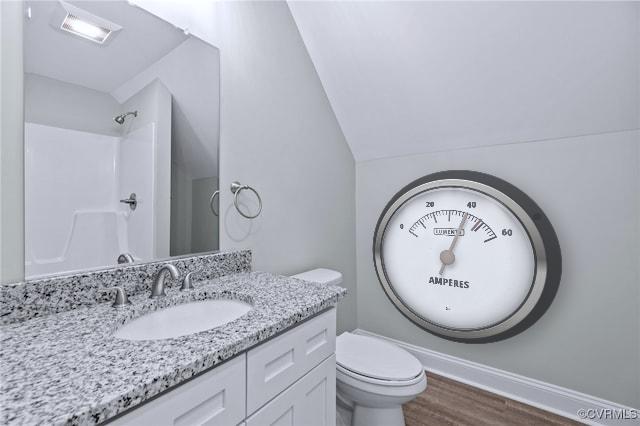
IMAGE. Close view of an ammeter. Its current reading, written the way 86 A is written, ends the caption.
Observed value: 40 A
